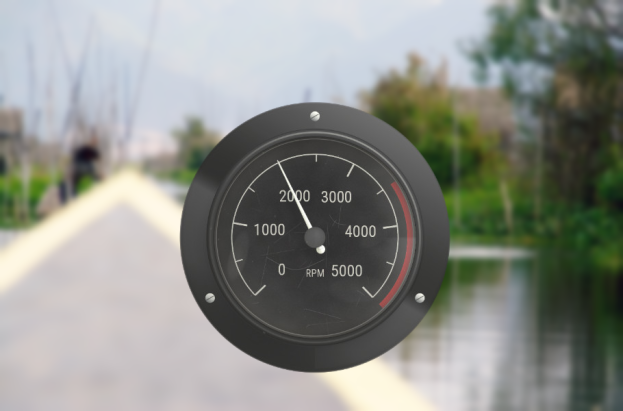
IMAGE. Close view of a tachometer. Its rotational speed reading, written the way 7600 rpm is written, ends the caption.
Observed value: 2000 rpm
